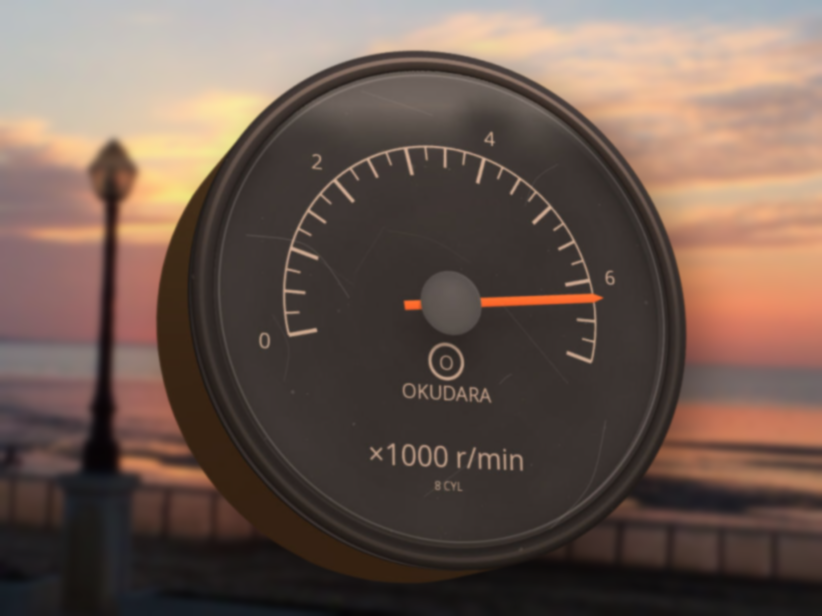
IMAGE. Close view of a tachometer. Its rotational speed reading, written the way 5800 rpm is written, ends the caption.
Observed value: 6250 rpm
